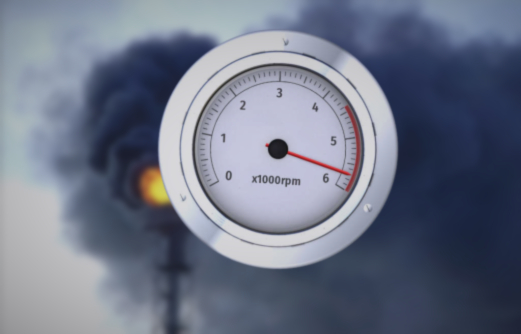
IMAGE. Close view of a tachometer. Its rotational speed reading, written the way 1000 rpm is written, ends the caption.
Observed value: 5700 rpm
